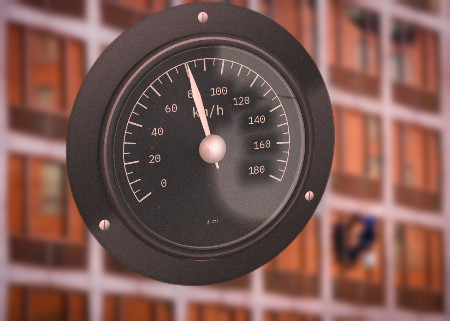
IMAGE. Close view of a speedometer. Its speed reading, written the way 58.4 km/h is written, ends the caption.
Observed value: 80 km/h
